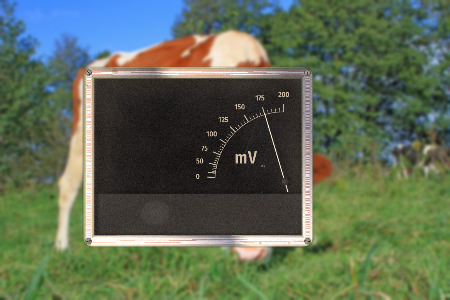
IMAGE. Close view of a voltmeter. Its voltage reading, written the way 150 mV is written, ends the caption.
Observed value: 175 mV
